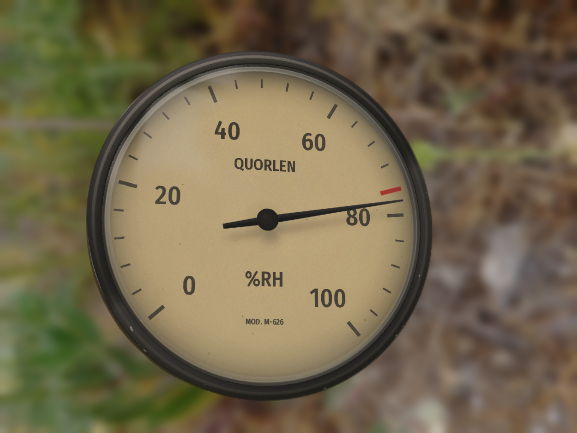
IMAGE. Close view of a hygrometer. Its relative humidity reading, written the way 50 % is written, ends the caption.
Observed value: 78 %
